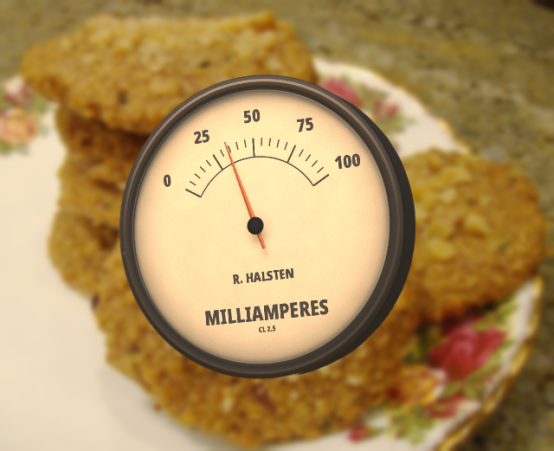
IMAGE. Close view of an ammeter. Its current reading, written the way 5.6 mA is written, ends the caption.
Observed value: 35 mA
